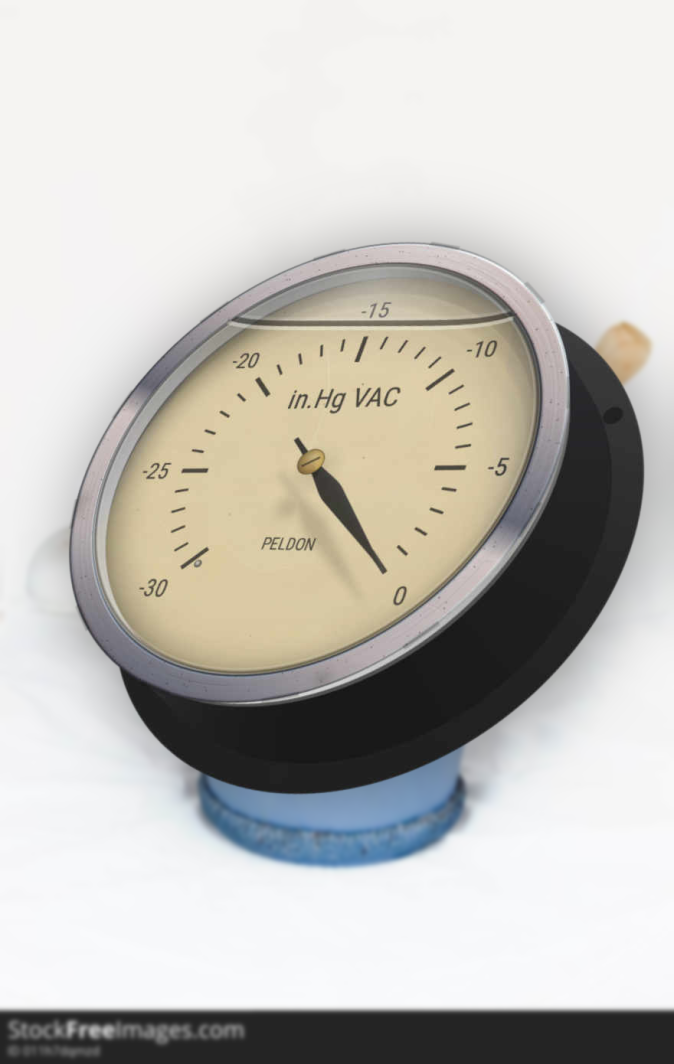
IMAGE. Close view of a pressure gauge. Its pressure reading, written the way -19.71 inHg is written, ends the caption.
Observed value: 0 inHg
